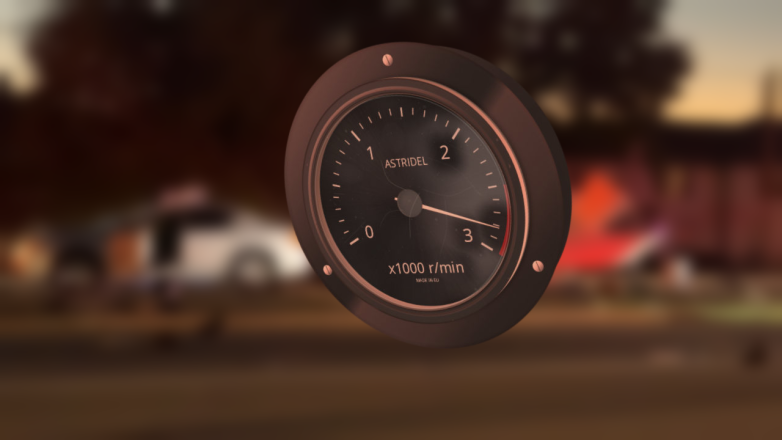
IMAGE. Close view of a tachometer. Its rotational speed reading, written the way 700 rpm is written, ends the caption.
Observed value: 2800 rpm
